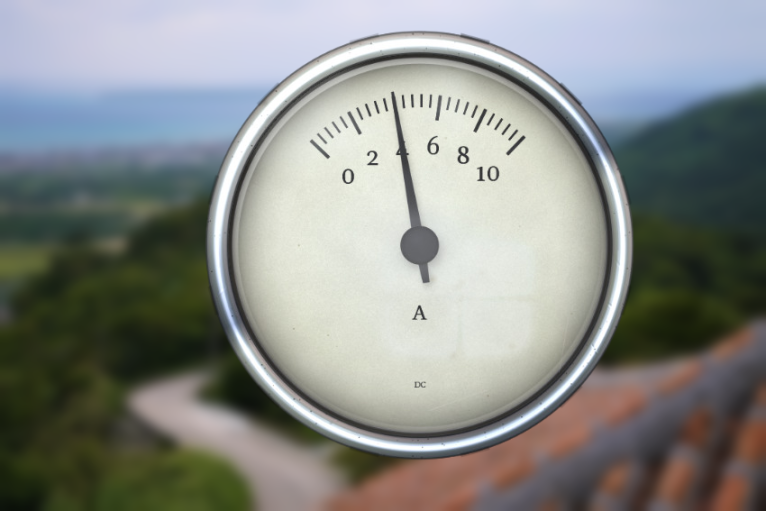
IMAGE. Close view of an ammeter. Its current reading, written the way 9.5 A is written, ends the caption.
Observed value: 4 A
